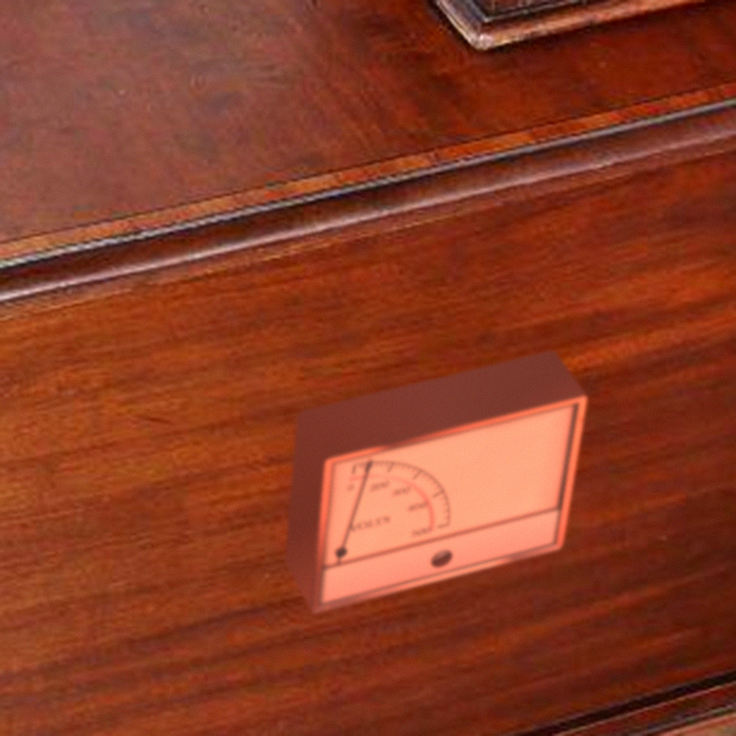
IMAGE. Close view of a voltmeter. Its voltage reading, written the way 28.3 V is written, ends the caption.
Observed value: 100 V
